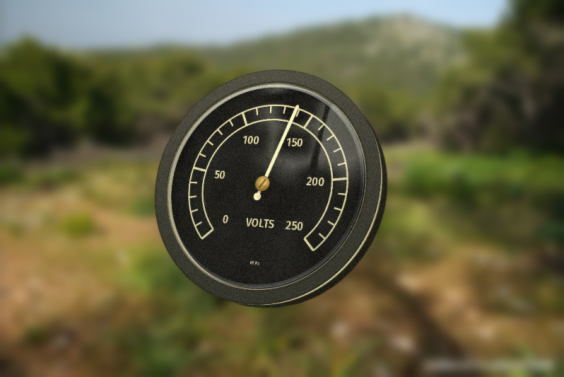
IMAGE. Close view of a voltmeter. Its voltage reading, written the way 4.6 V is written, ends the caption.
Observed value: 140 V
